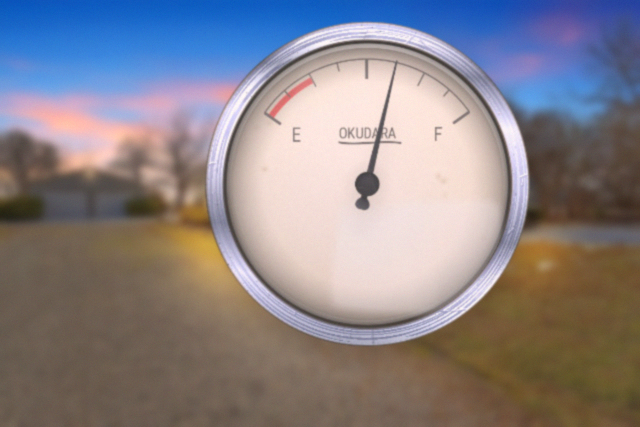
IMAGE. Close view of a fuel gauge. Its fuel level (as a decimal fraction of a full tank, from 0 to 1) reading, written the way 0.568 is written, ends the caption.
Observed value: 0.625
